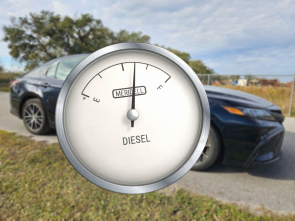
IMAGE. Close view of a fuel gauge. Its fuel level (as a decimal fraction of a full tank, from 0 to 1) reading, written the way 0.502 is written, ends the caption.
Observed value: 0.625
